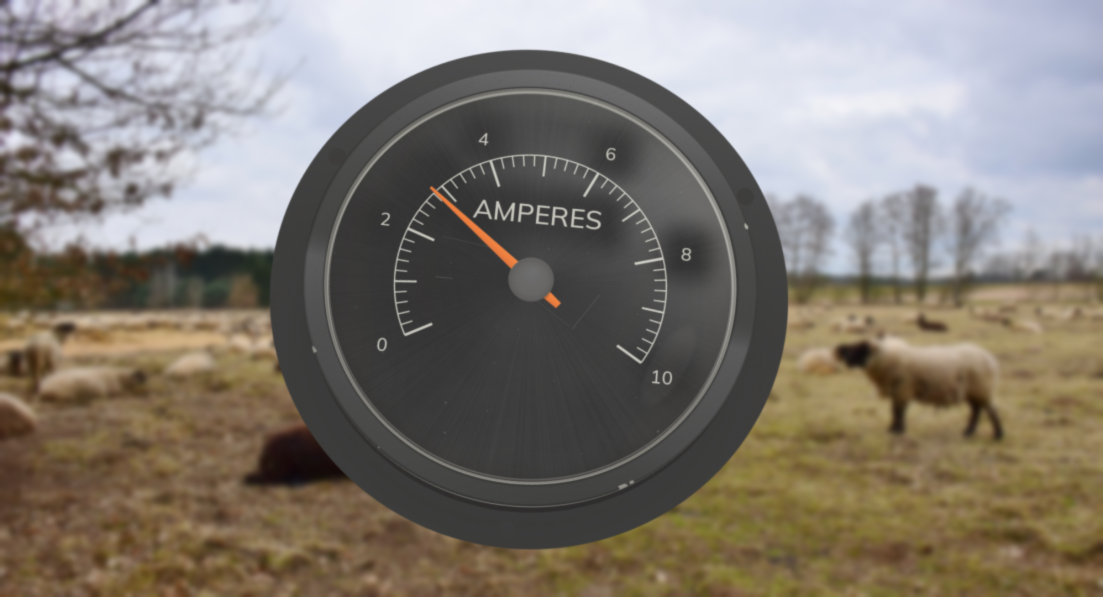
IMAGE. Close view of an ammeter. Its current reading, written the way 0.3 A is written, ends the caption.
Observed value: 2.8 A
